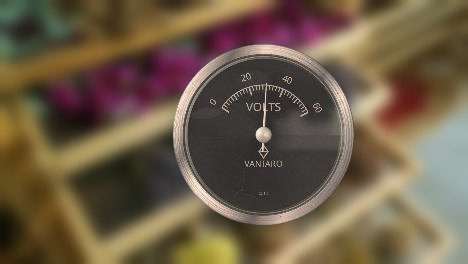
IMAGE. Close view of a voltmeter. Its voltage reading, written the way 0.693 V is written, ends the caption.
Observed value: 30 V
